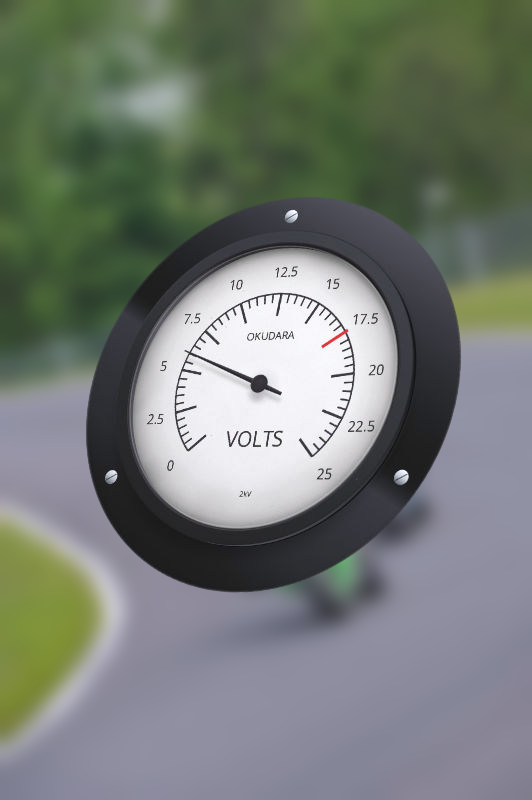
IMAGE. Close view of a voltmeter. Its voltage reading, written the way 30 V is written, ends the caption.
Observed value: 6 V
